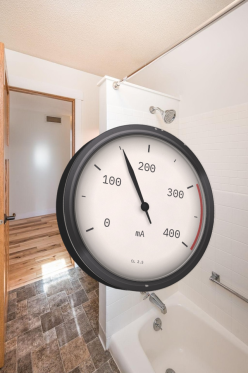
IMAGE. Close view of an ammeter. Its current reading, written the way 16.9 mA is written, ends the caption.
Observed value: 150 mA
